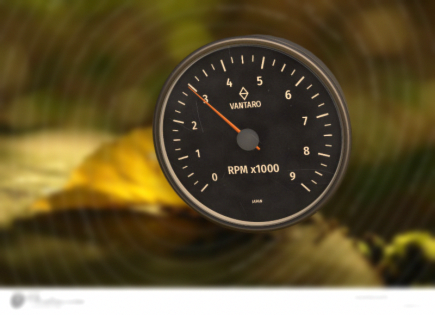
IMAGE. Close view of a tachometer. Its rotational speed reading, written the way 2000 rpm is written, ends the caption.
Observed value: 3000 rpm
